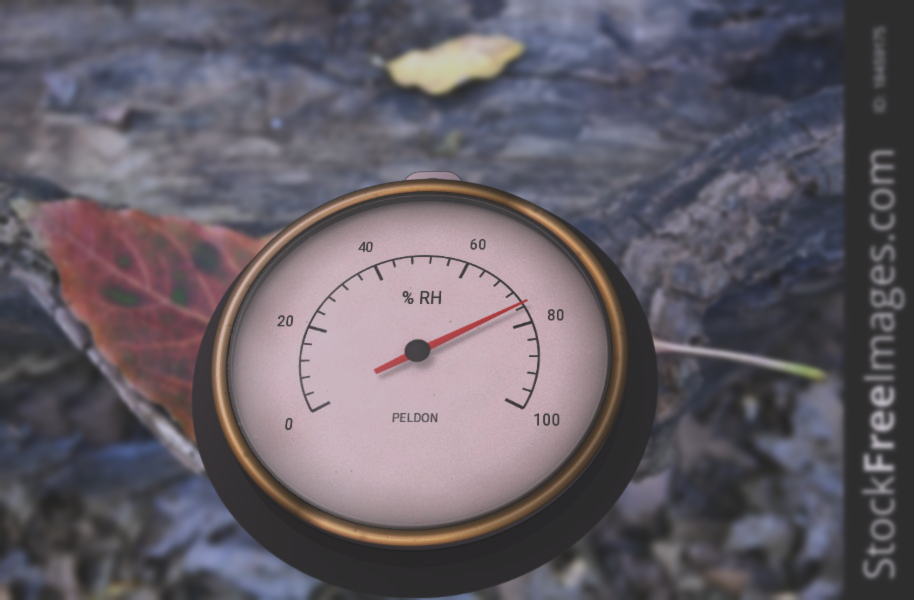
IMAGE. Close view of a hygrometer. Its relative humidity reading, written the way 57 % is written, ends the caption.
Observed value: 76 %
